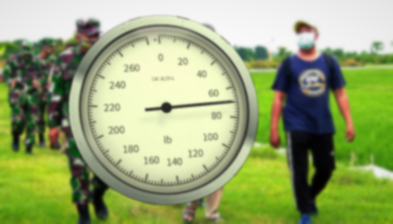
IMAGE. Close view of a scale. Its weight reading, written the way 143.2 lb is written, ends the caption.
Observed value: 70 lb
